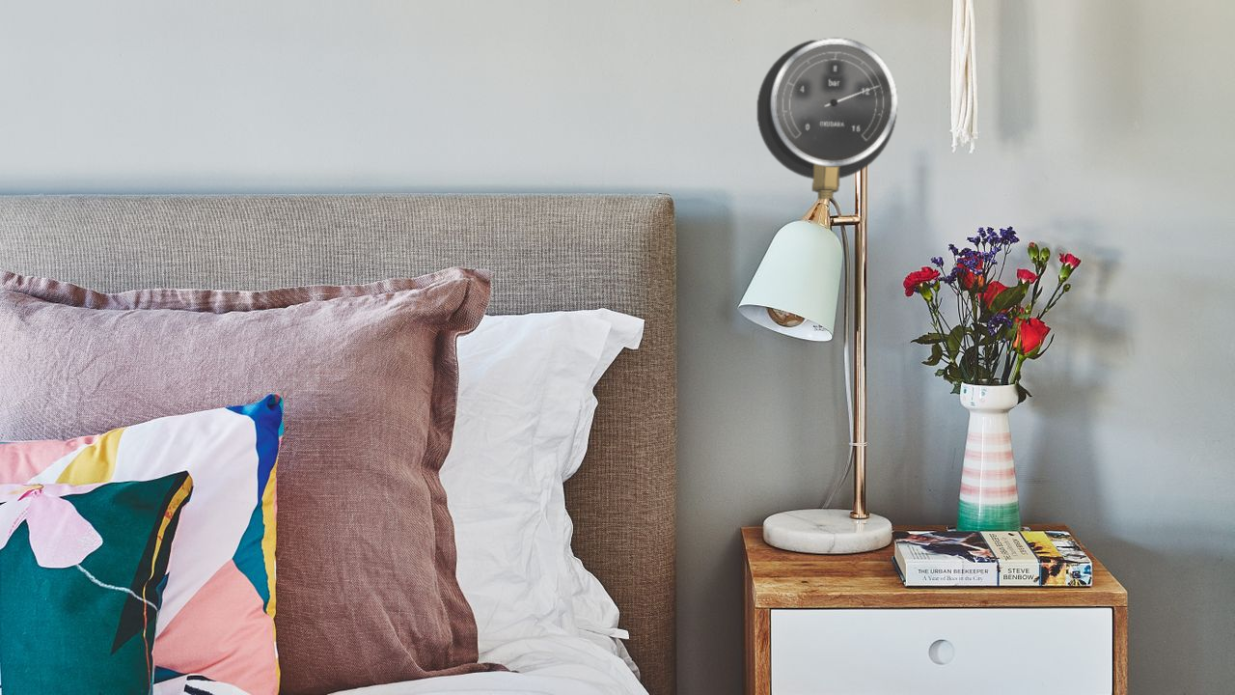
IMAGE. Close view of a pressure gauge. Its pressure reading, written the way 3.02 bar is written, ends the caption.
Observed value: 12 bar
